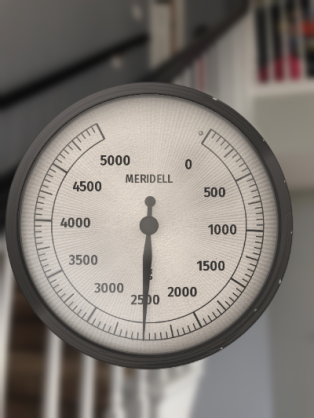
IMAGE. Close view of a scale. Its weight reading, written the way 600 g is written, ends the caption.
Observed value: 2500 g
